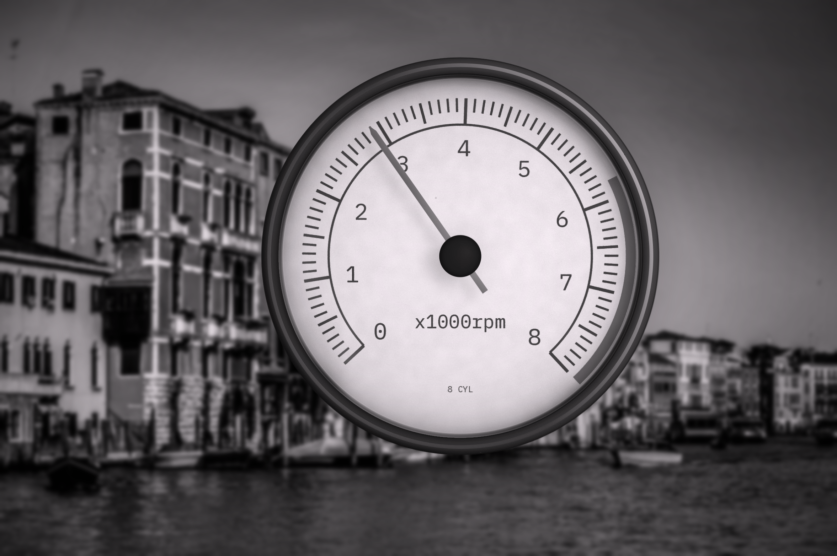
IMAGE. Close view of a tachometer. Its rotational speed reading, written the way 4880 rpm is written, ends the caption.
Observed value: 2900 rpm
